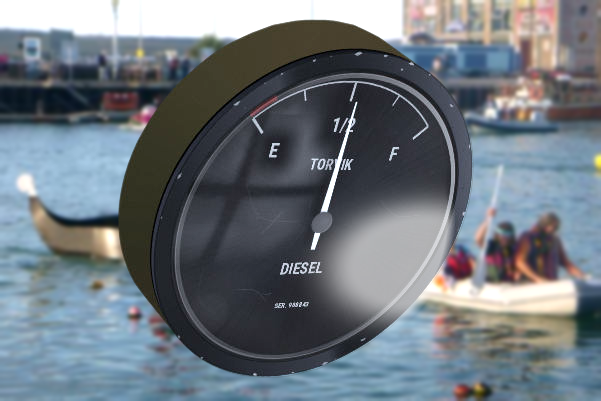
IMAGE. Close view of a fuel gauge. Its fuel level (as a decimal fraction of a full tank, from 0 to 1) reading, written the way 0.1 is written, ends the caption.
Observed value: 0.5
